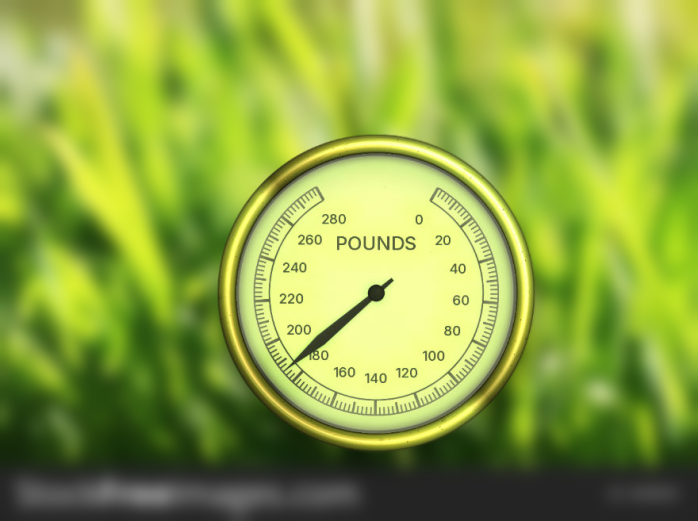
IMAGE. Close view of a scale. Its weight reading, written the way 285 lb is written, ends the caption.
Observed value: 186 lb
